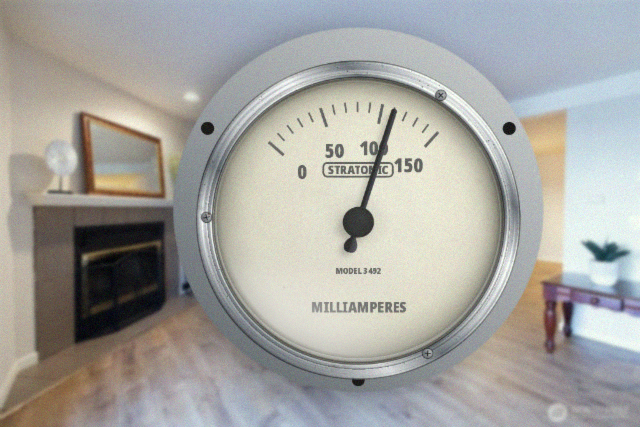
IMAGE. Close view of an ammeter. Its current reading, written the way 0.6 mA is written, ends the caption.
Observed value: 110 mA
